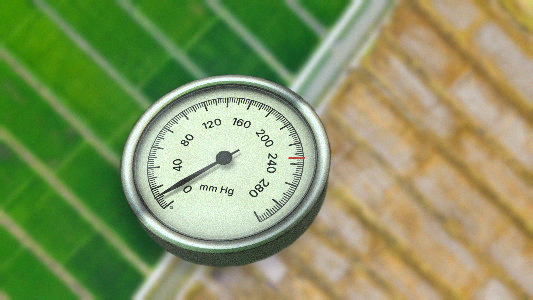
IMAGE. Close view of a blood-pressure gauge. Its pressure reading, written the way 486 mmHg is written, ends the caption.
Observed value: 10 mmHg
